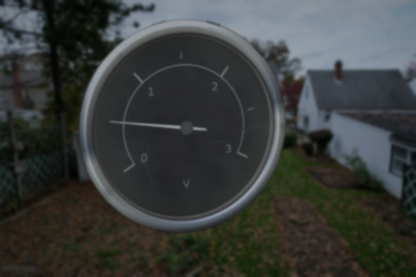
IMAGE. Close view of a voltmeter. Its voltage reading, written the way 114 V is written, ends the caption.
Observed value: 0.5 V
